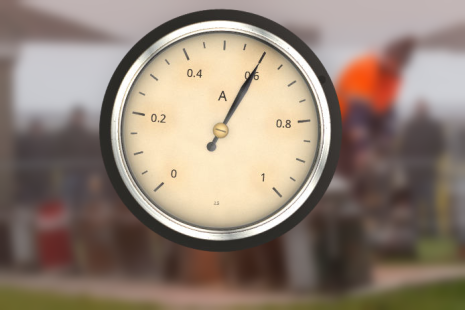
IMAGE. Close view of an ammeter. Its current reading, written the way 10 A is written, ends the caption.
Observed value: 0.6 A
